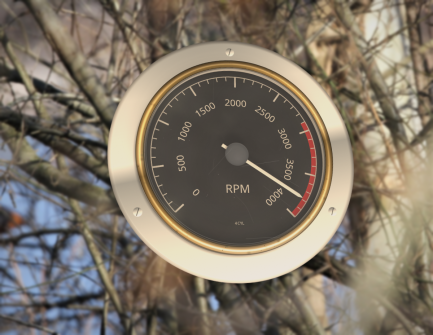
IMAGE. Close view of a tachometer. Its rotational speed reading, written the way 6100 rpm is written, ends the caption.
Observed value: 3800 rpm
